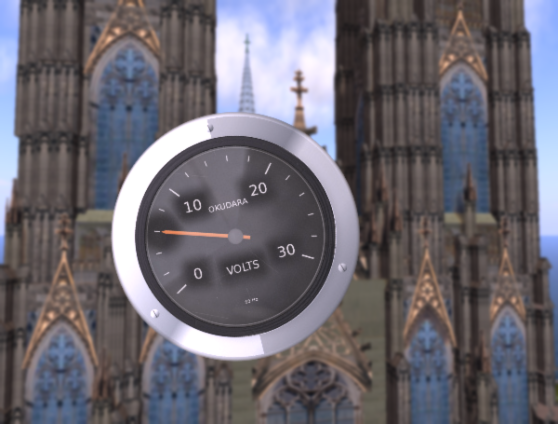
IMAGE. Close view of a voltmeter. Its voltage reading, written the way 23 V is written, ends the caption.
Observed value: 6 V
